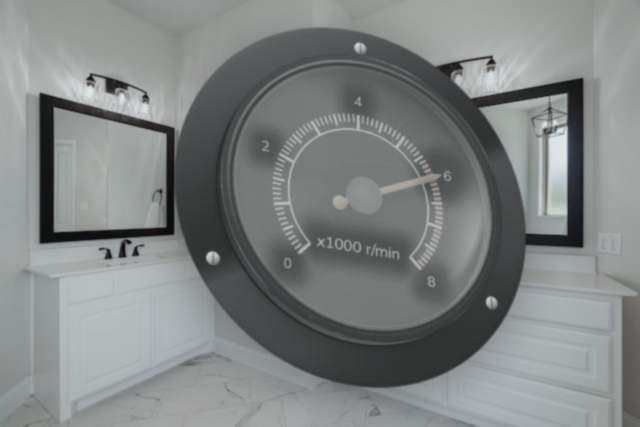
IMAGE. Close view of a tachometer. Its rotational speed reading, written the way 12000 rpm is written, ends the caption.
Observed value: 6000 rpm
